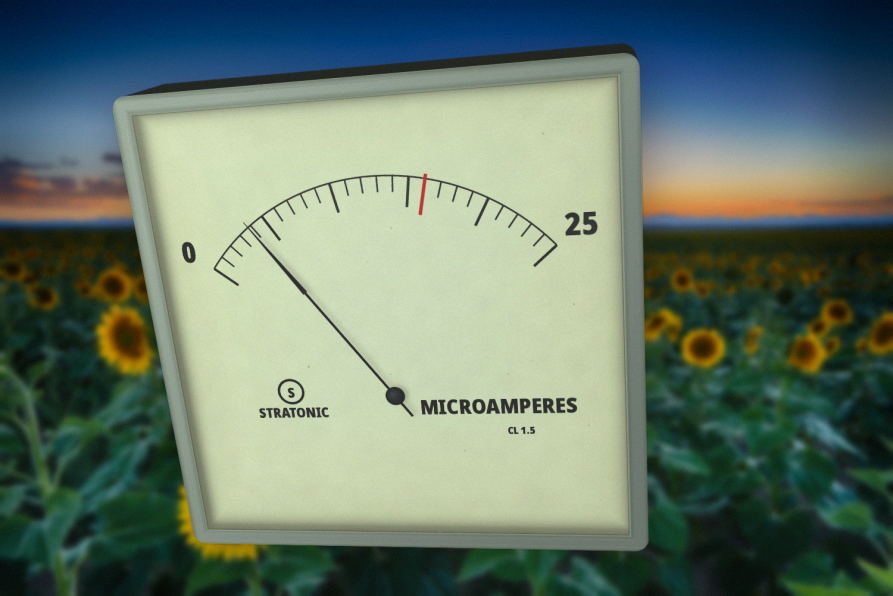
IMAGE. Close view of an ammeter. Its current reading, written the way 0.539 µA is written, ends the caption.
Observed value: 4 µA
